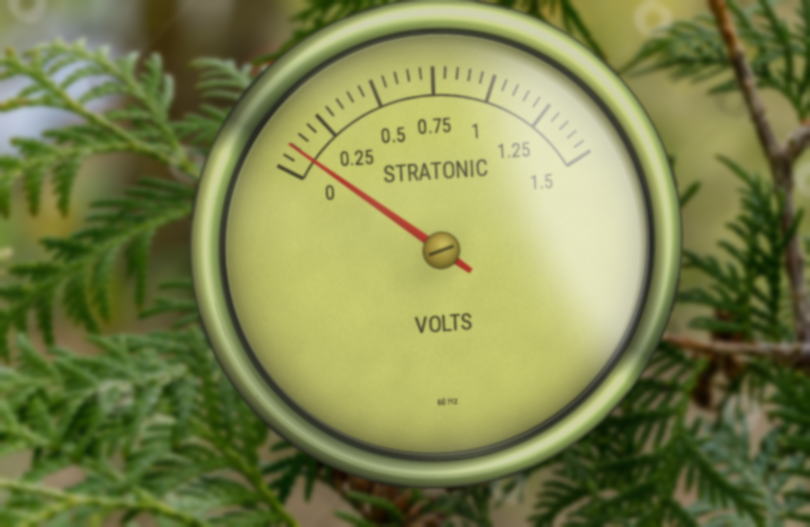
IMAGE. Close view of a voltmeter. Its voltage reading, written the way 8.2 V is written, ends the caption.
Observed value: 0.1 V
